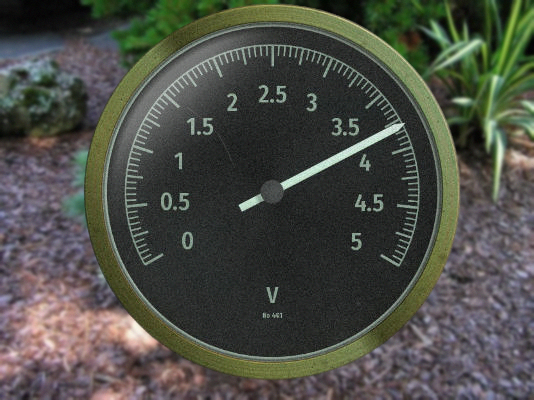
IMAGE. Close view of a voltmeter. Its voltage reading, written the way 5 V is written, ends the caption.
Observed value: 3.8 V
